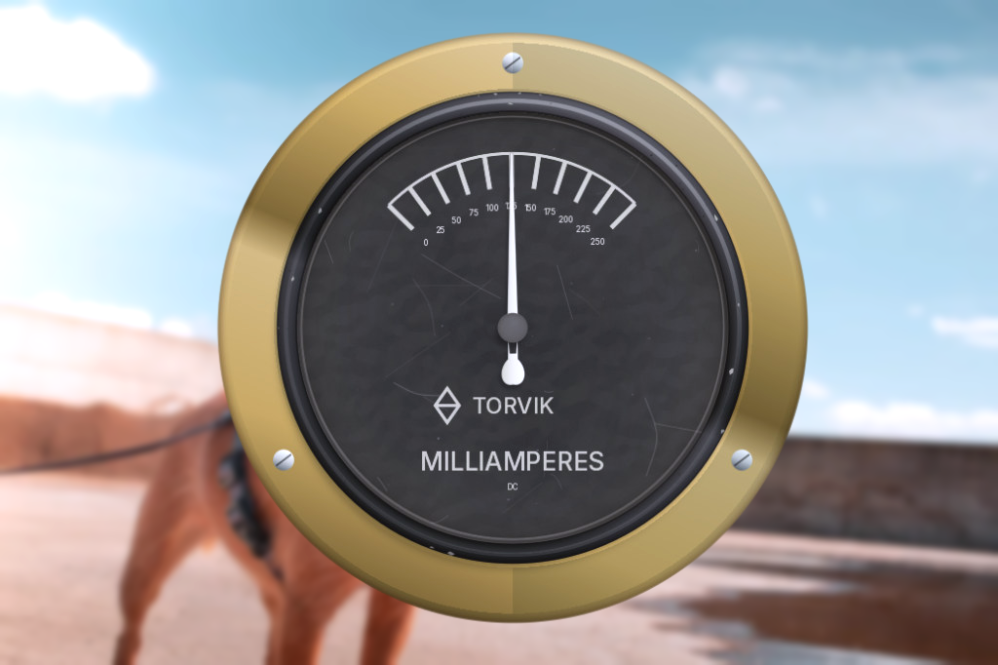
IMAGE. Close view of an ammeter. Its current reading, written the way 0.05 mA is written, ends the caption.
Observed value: 125 mA
